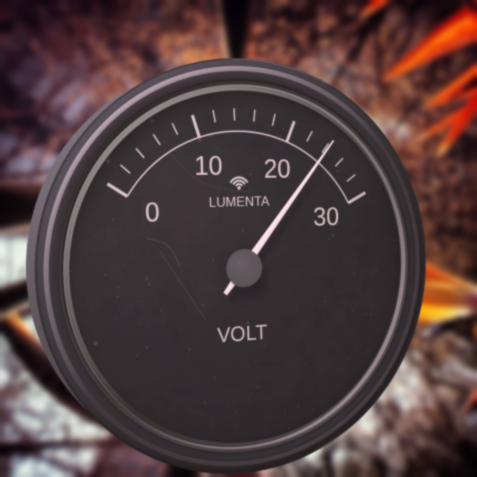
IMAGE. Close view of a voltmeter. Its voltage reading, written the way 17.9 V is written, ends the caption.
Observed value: 24 V
